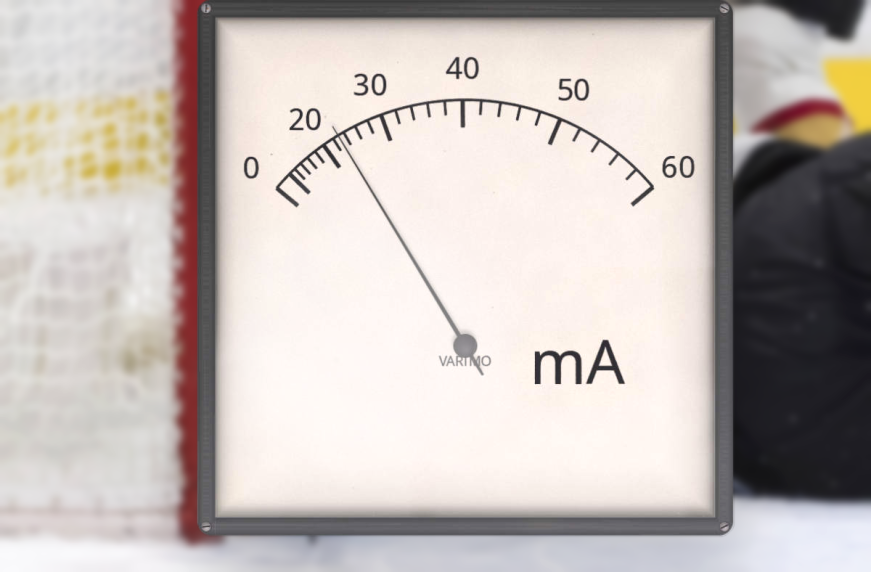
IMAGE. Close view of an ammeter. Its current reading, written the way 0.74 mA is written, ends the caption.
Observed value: 23 mA
